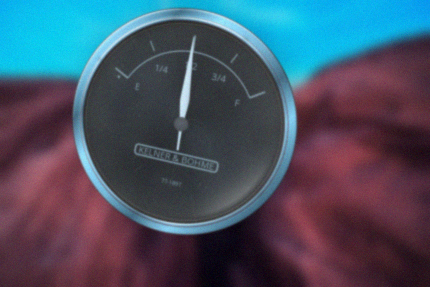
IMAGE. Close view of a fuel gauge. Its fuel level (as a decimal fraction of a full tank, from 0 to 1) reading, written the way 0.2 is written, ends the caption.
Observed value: 0.5
